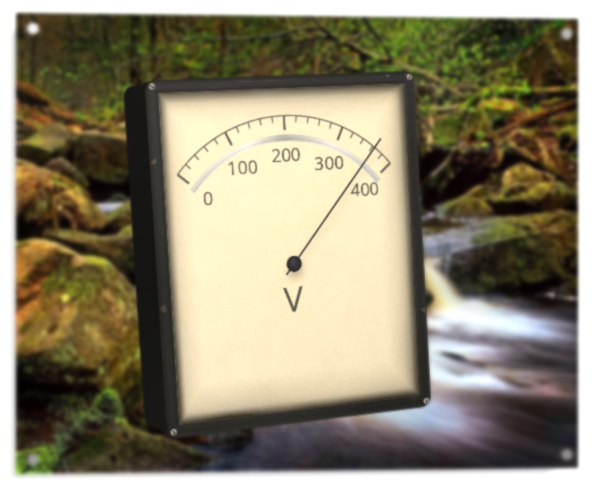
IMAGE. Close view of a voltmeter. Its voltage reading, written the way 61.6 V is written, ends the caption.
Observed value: 360 V
